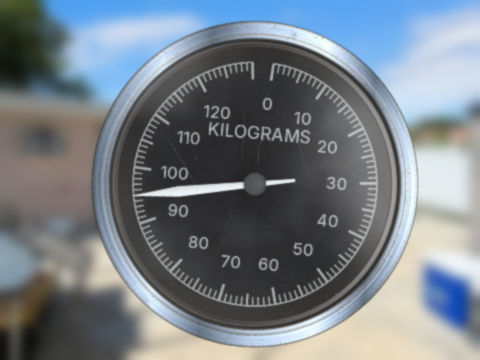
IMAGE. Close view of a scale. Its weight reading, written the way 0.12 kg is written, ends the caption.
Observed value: 95 kg
